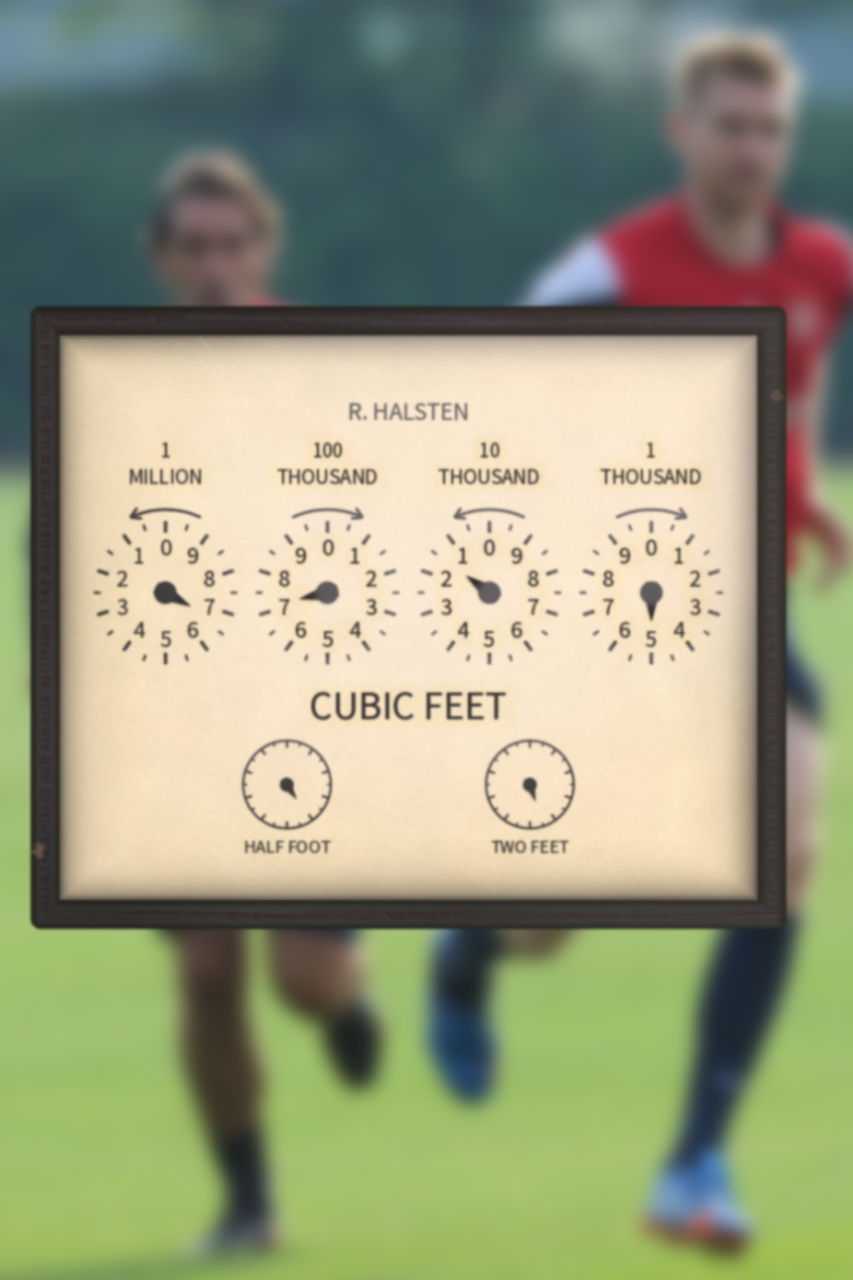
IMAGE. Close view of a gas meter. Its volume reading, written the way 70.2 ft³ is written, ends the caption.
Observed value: 671500 ft³
